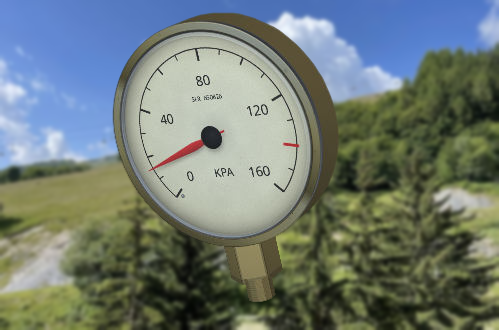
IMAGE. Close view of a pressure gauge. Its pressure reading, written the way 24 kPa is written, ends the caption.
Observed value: 15 kPa
